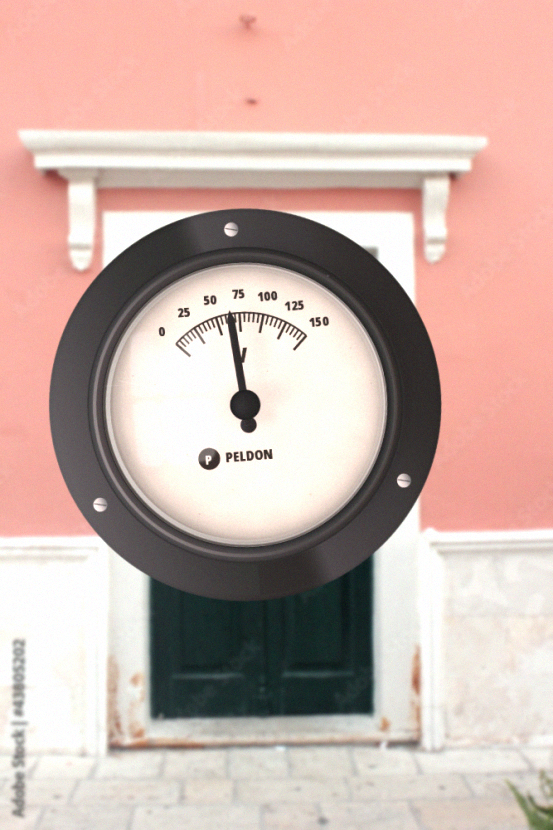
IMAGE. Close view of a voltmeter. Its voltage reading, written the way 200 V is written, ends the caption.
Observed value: 65 V
